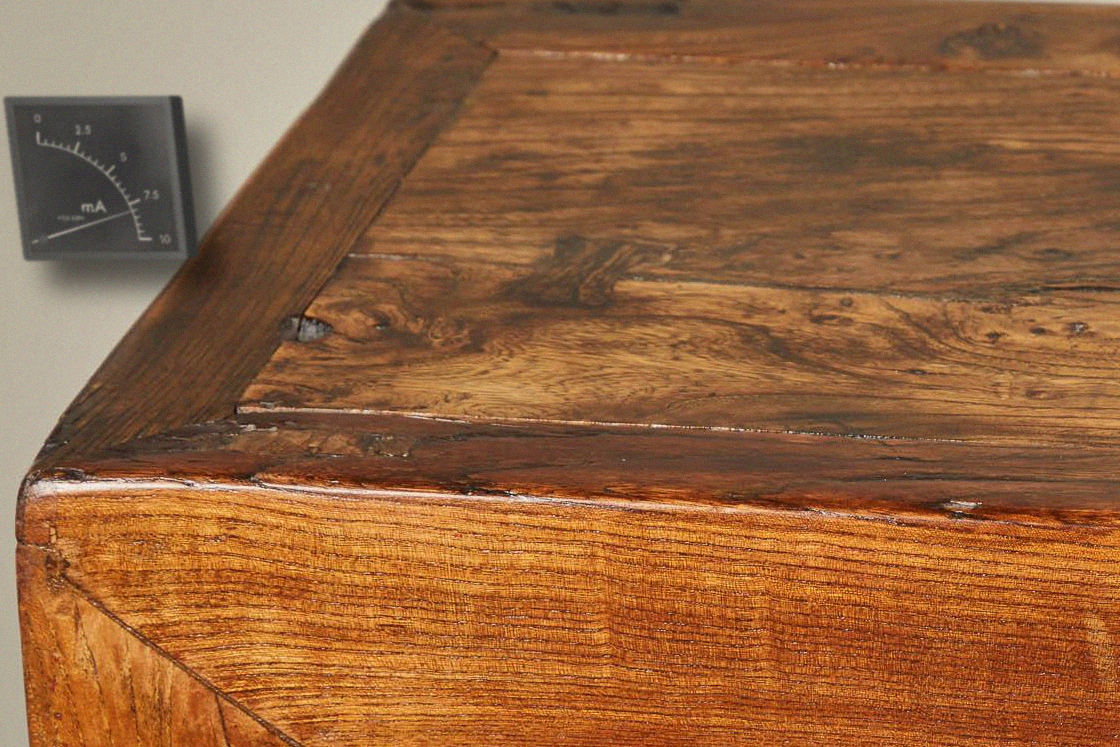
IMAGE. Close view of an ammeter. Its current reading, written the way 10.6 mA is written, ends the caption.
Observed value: 8 mA
